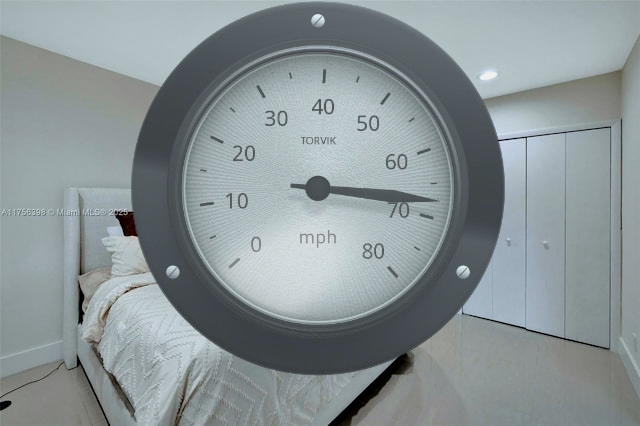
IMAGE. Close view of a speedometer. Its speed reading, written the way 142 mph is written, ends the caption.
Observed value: 67.5 mph
